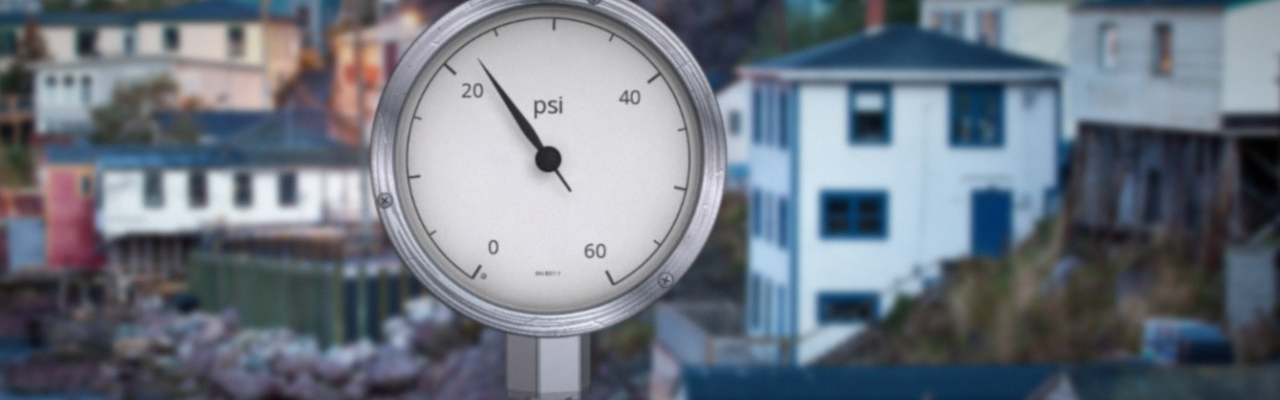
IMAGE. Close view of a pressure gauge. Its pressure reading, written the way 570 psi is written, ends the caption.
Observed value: 22.5 psi
